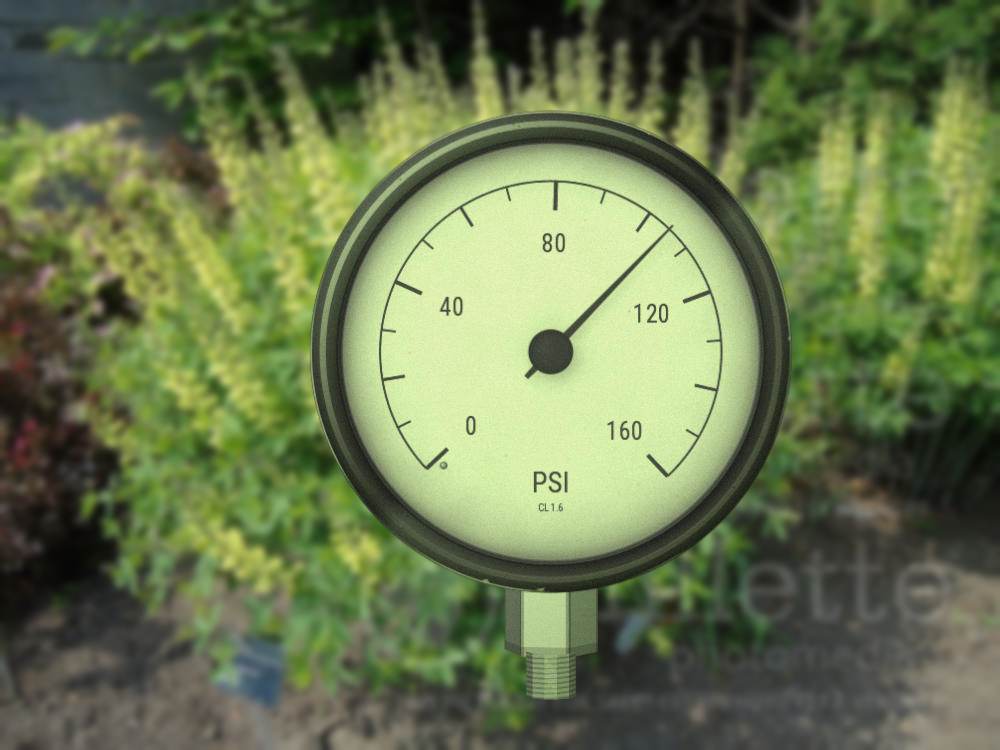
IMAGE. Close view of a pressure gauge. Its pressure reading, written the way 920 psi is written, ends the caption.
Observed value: 105 psi
